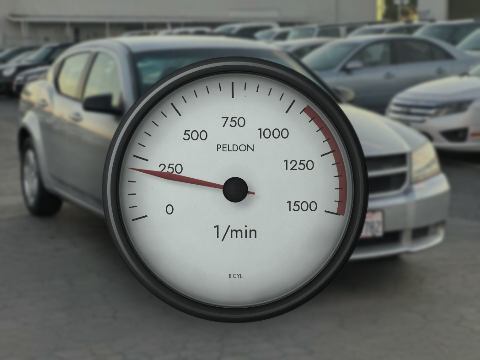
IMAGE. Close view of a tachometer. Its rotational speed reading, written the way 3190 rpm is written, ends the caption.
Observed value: 200 rpm
